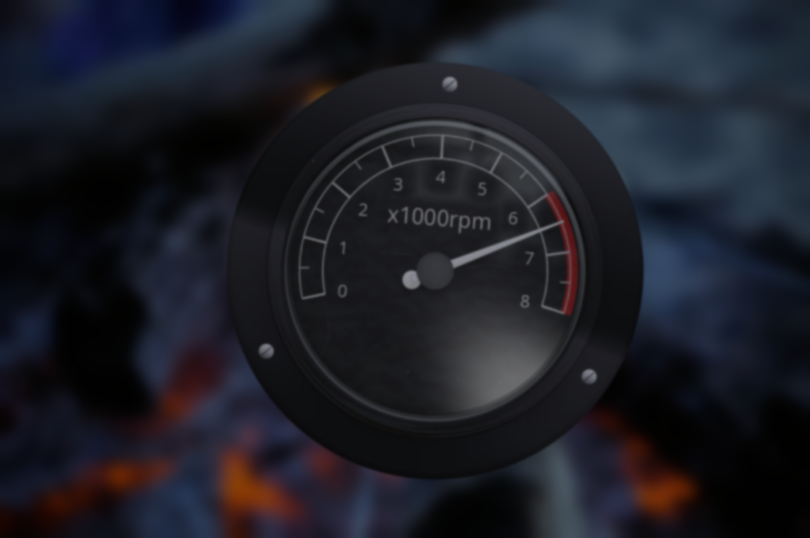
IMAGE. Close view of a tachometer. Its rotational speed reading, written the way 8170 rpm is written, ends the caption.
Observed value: 6500 rpm
